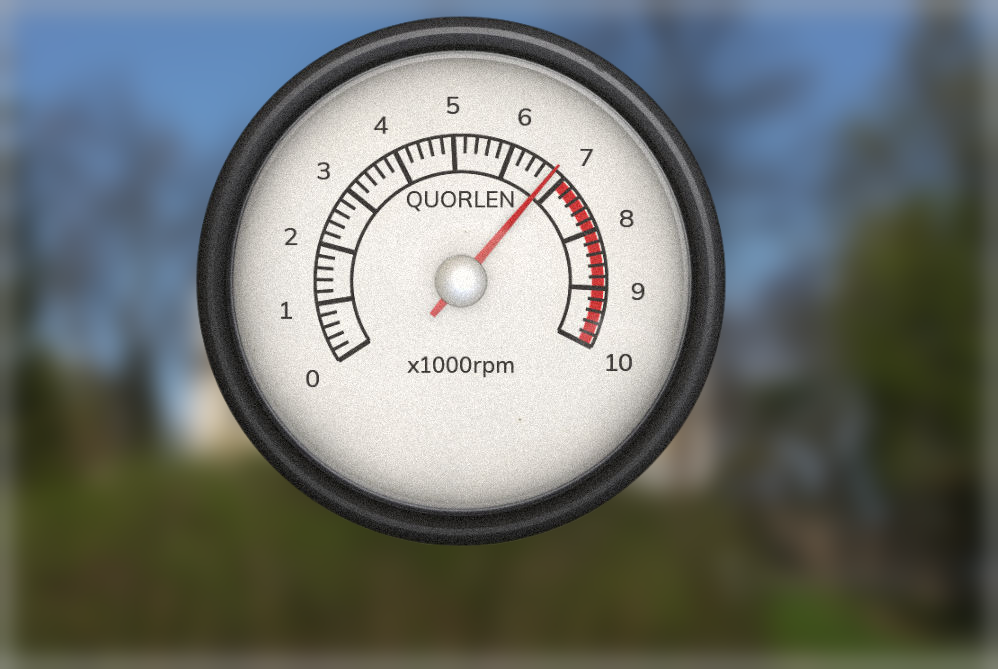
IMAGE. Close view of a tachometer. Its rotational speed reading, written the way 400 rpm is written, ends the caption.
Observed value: 6800 rpm
